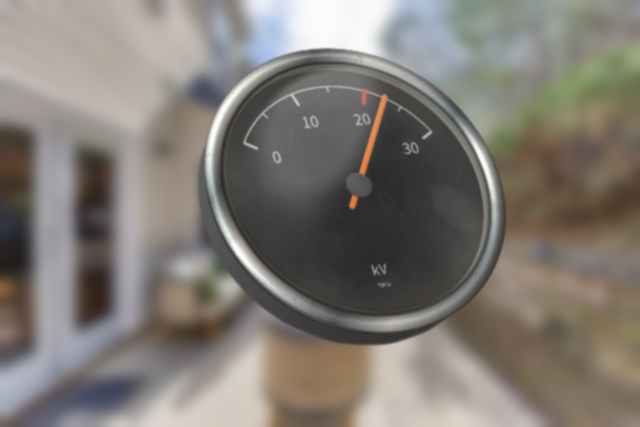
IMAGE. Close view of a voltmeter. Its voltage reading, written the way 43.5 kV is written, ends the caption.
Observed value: 22.5 kV
